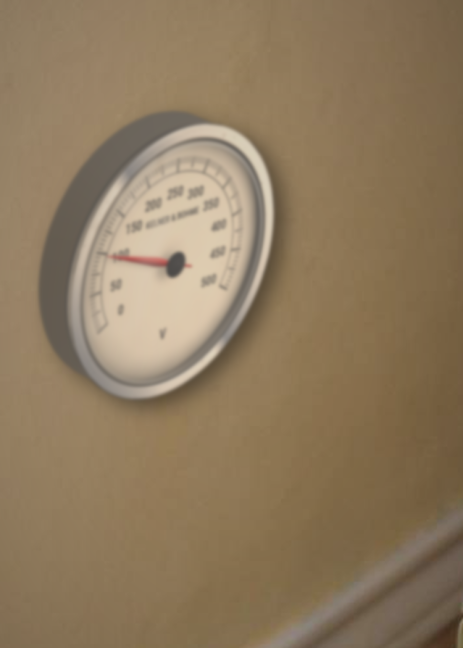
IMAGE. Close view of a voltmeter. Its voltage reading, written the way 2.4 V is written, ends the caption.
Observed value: 100 V
